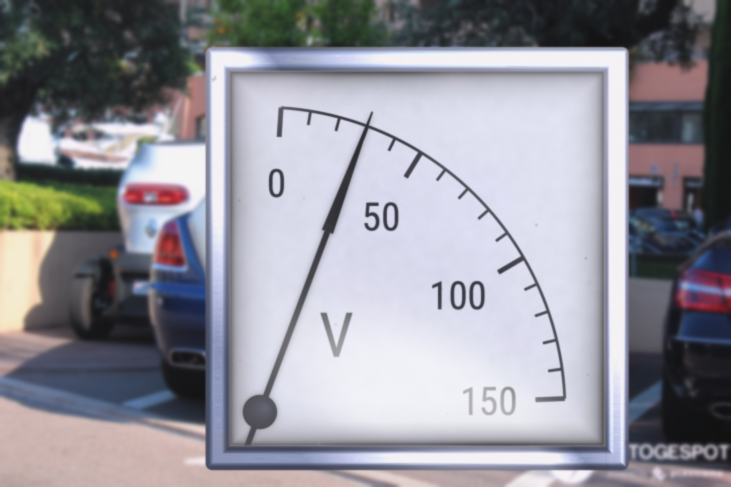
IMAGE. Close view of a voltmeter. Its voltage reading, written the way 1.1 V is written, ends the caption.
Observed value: 30 V
